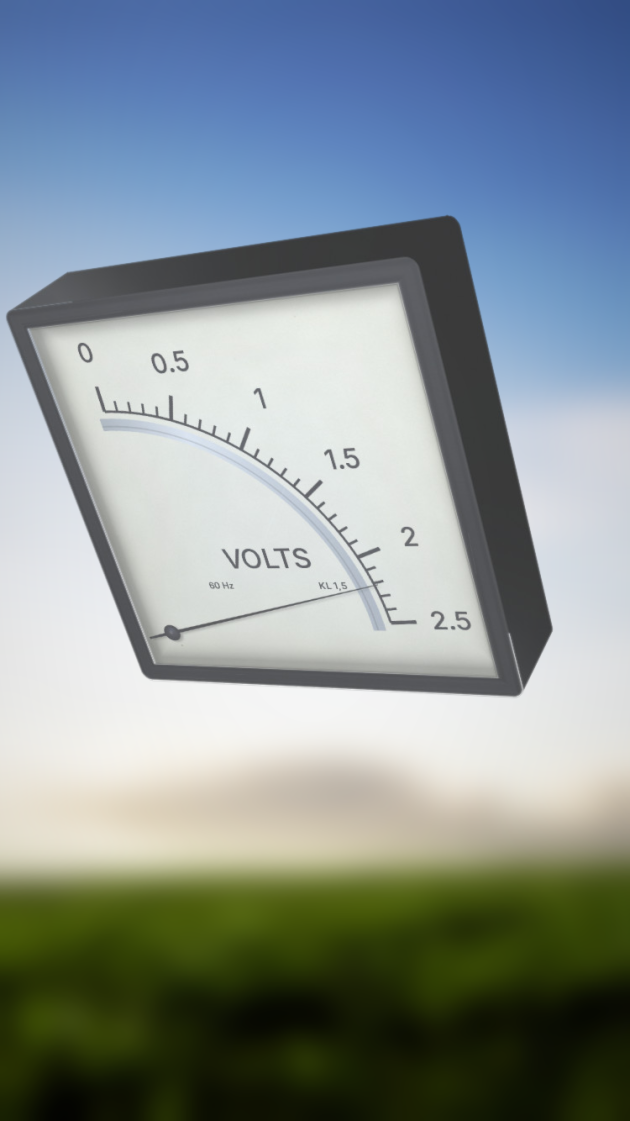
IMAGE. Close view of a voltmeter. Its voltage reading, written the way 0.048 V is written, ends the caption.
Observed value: 2.2 V
